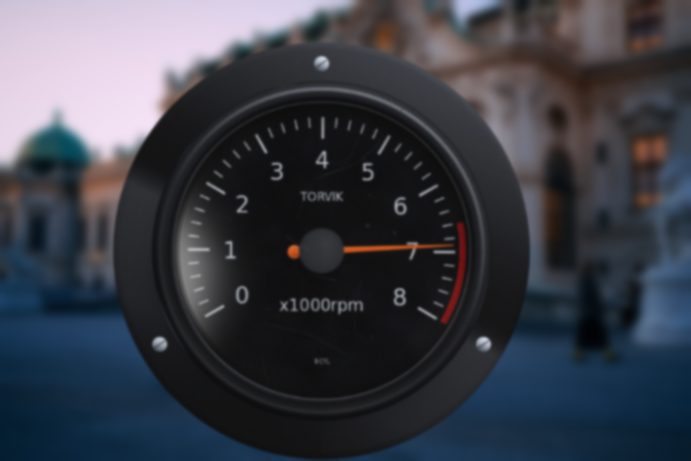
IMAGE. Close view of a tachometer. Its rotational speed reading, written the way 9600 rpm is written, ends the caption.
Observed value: 6900 rpm
